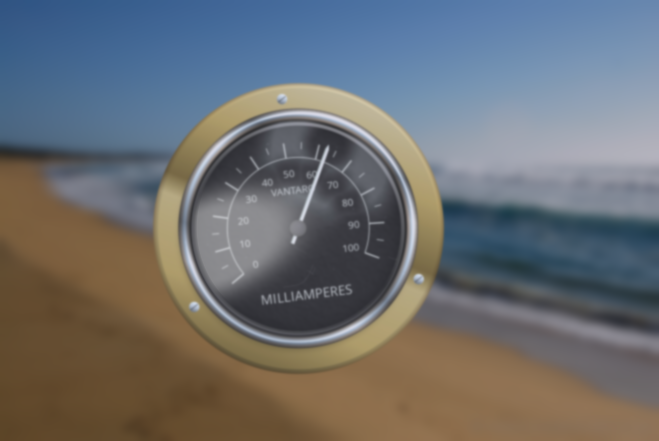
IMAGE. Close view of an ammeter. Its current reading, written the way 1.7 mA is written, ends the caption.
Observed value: 62.5 mA
